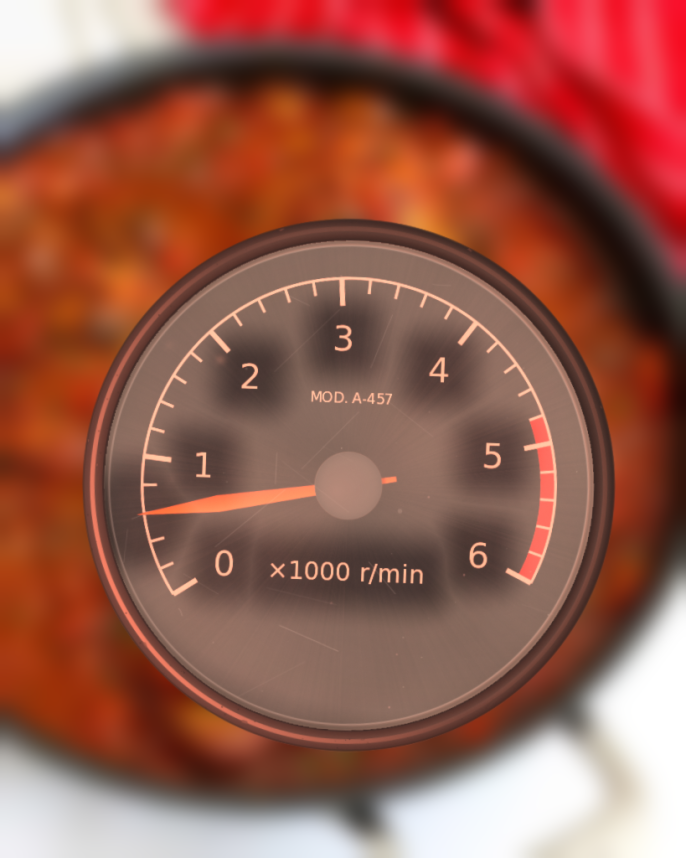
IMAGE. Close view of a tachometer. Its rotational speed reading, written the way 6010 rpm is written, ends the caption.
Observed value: 600 rpm
